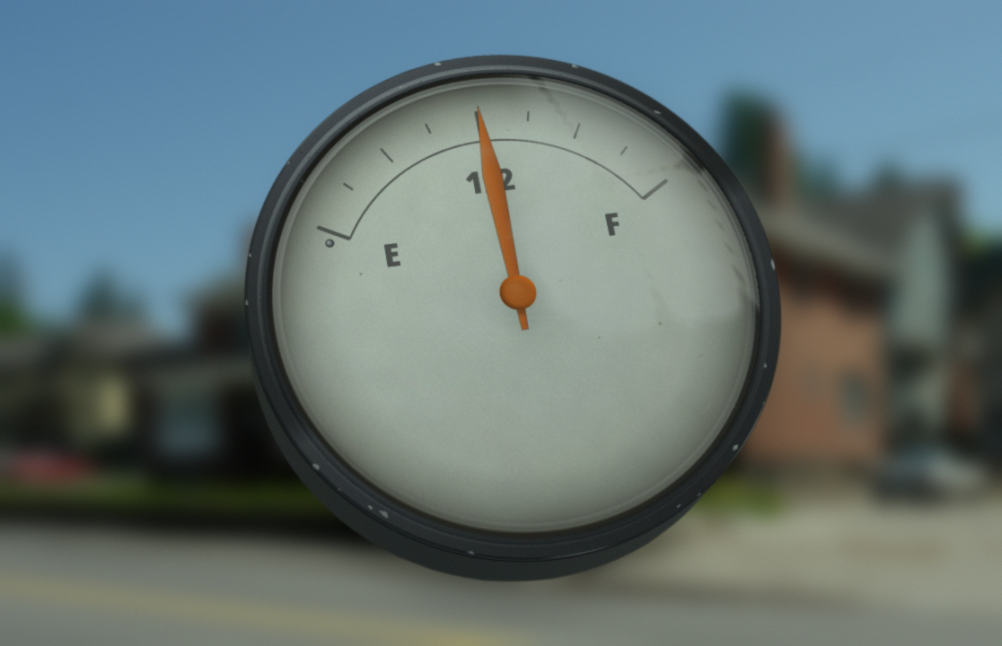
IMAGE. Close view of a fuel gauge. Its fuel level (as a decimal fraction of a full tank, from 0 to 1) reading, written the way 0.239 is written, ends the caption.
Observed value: 0.5
